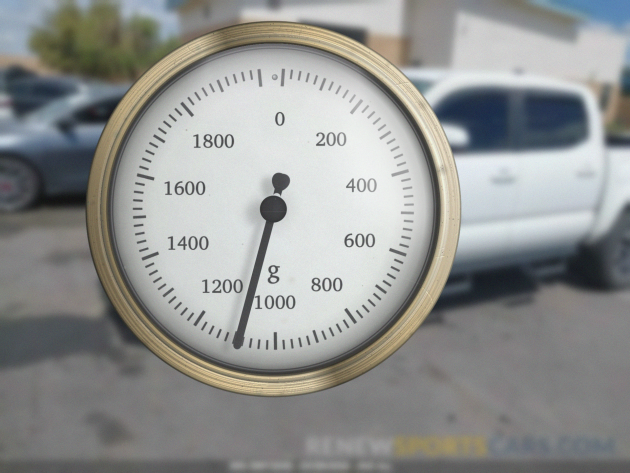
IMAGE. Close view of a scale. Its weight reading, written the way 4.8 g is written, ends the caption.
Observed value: 1090 g
